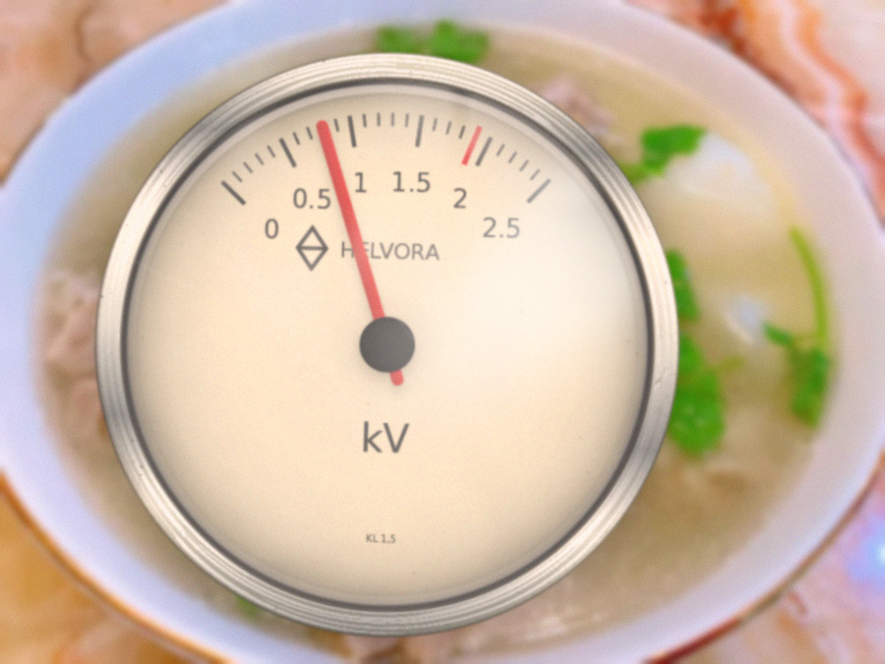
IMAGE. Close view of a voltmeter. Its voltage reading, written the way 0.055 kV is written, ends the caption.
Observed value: 0.8 kV
